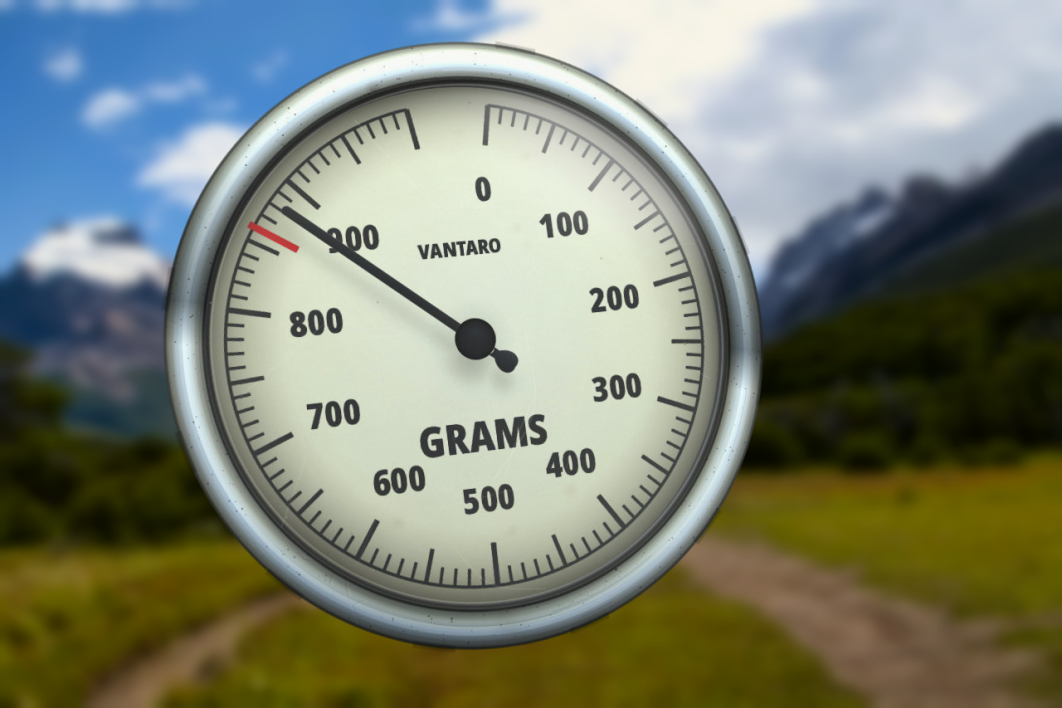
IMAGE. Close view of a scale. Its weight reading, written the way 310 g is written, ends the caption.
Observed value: 880 g
